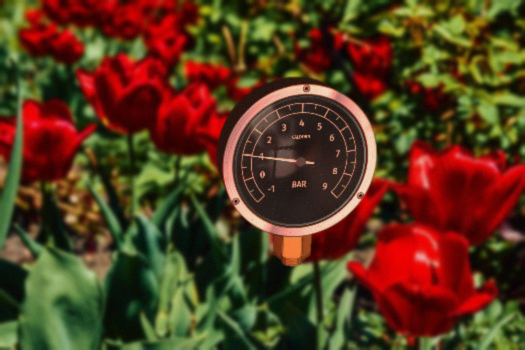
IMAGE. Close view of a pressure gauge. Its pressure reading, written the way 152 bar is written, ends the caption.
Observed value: 1 bar
